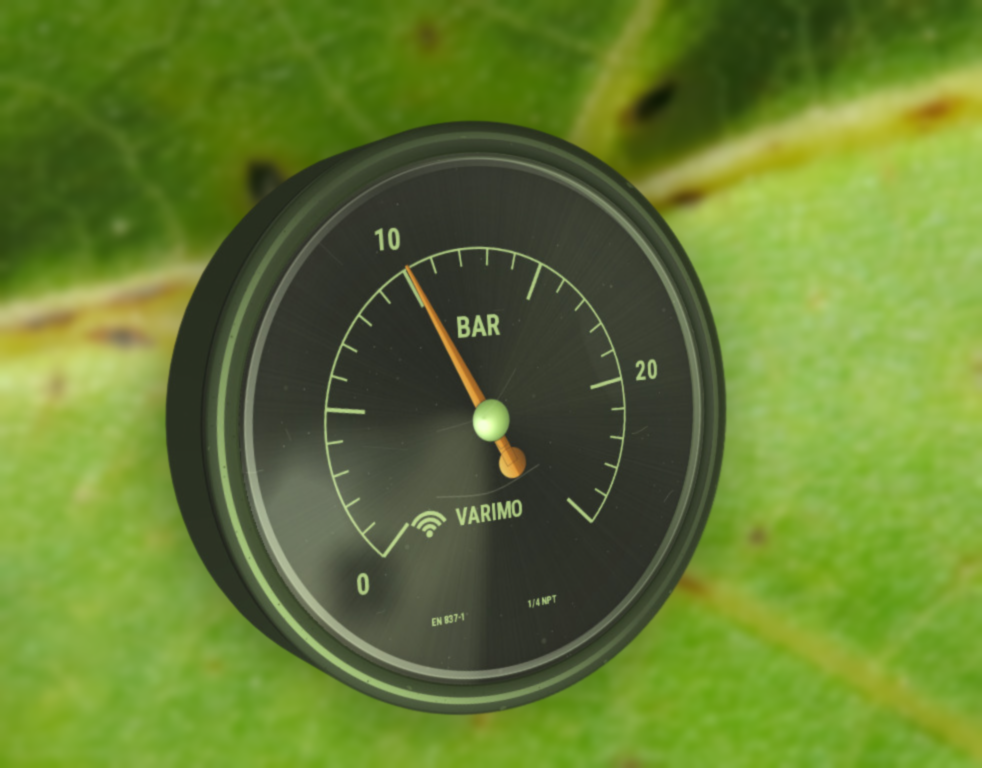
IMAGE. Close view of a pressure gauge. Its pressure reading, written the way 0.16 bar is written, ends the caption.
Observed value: 10 bar
